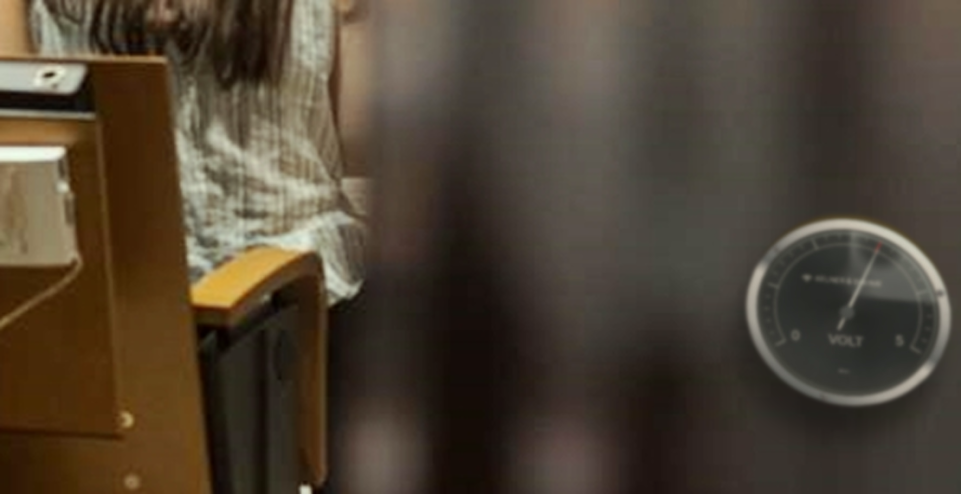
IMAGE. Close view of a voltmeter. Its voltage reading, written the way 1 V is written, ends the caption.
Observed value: 3 V
